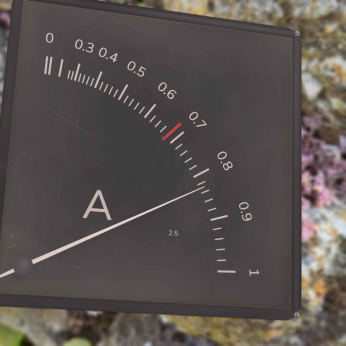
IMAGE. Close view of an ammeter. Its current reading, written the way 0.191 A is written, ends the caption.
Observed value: 0.83 A
